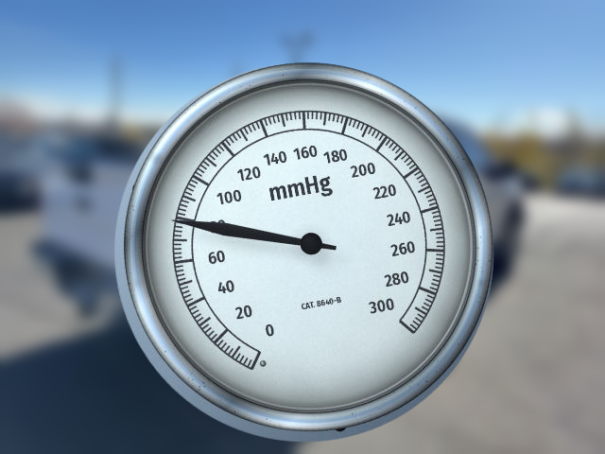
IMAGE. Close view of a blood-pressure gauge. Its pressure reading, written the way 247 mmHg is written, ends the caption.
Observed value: 78 mmHg
